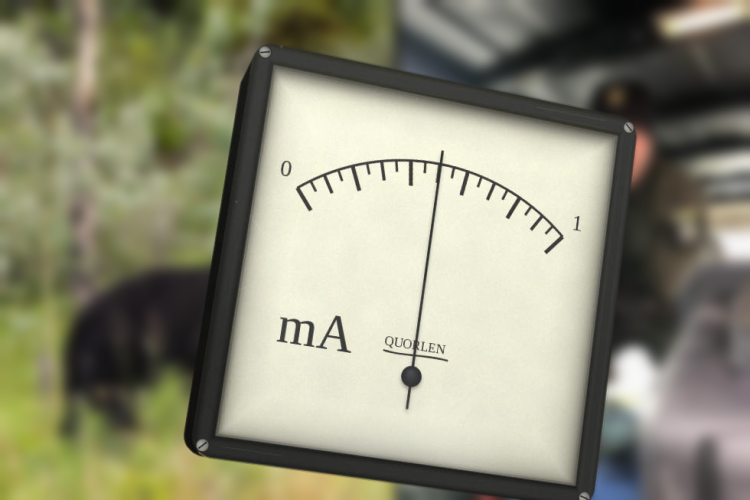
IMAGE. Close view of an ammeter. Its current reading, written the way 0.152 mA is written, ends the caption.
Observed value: 0.5 mA
